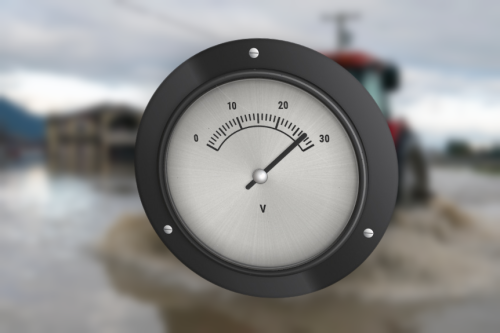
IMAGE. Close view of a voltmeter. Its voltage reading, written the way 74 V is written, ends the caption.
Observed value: 27 V
